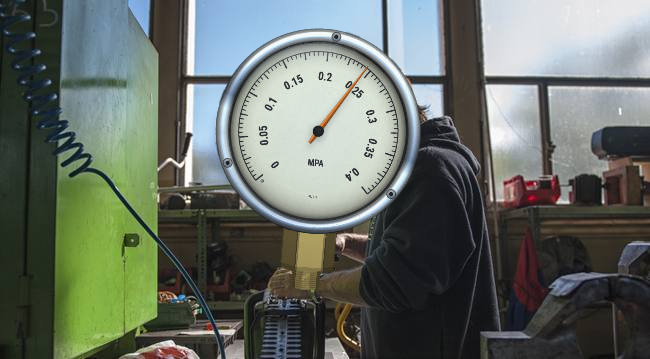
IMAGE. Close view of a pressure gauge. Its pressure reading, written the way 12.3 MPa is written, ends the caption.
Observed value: 0.245 MPa
